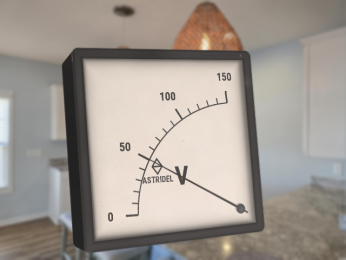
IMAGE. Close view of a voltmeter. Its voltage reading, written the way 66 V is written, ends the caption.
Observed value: 50 V
